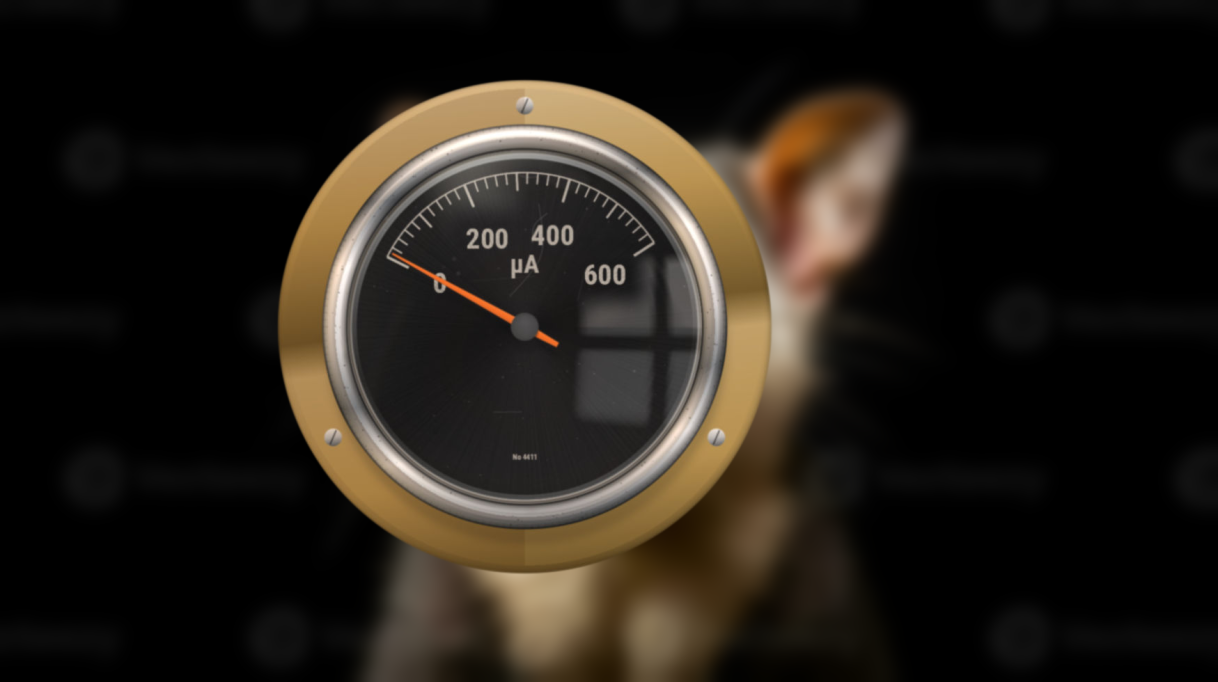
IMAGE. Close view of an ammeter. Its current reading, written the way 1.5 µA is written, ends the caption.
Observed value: 10 µA
